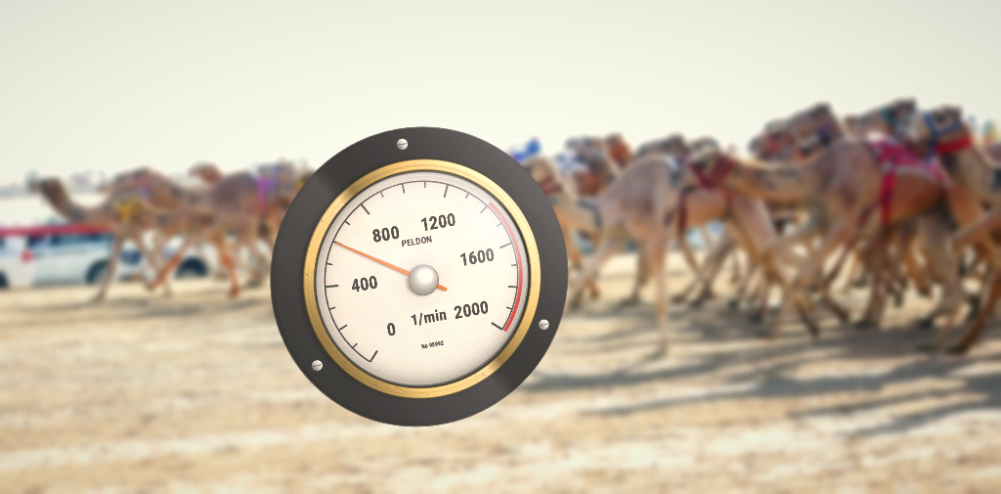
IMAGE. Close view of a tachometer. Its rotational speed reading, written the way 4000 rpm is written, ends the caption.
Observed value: 600 rpm
